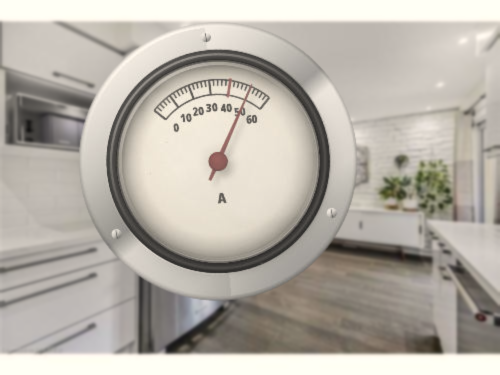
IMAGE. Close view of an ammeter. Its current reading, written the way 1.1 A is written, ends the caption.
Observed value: 50 A
